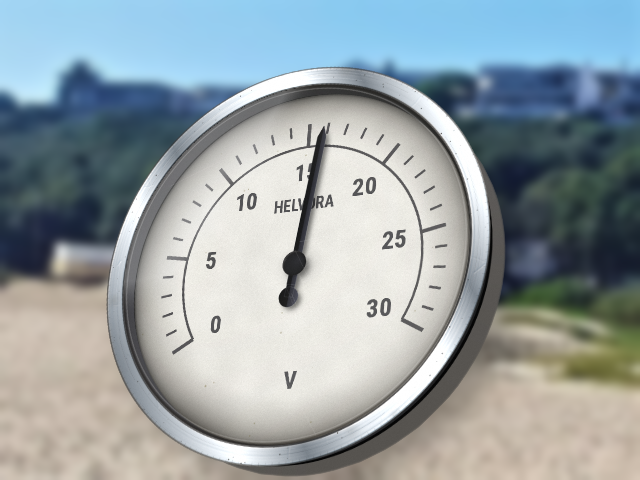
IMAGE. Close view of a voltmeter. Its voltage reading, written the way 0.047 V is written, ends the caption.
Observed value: 16 V
